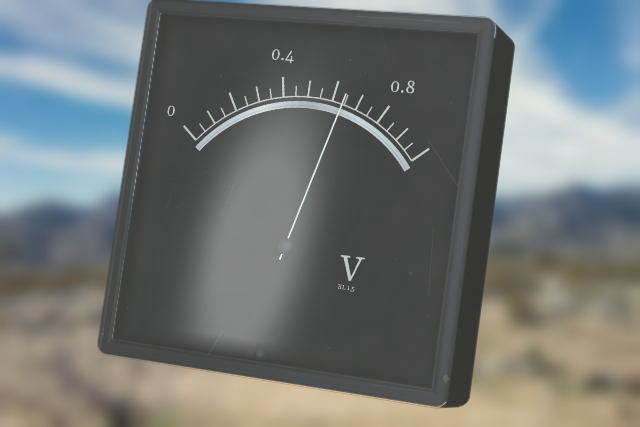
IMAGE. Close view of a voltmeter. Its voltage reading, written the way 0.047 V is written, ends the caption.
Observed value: 0.65 V
